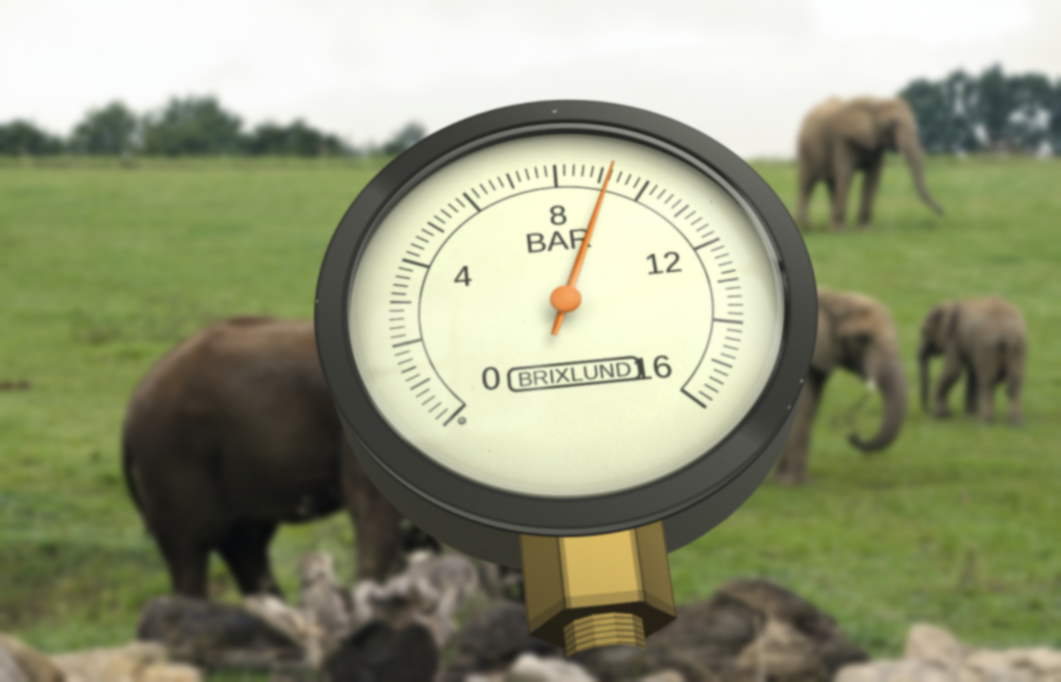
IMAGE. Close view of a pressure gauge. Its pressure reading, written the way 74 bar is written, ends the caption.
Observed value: 9.2 bar
